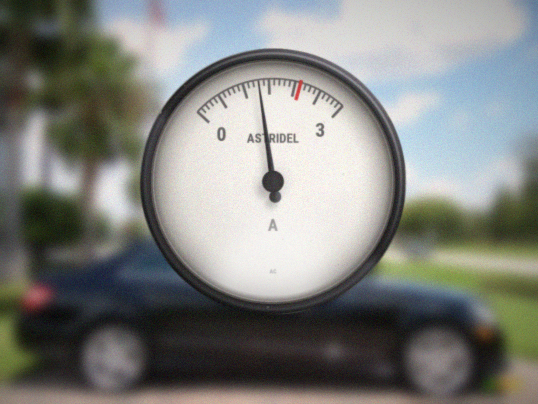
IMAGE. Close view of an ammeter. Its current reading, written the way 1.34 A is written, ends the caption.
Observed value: 1.3 A
